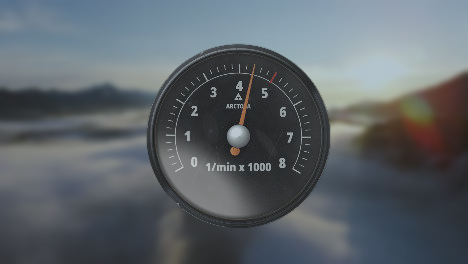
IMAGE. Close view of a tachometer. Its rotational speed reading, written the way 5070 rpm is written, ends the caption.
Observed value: 4400 rpm
